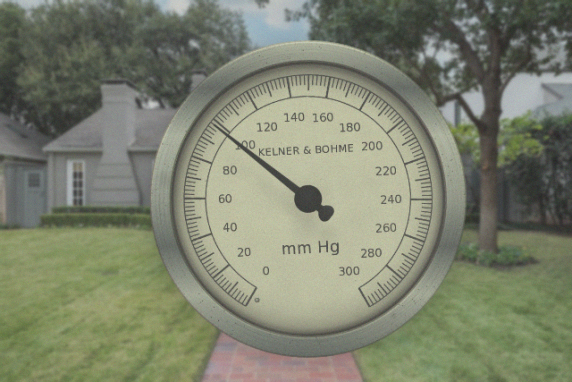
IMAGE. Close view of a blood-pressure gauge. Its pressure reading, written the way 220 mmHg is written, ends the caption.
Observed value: 98 mmHg
